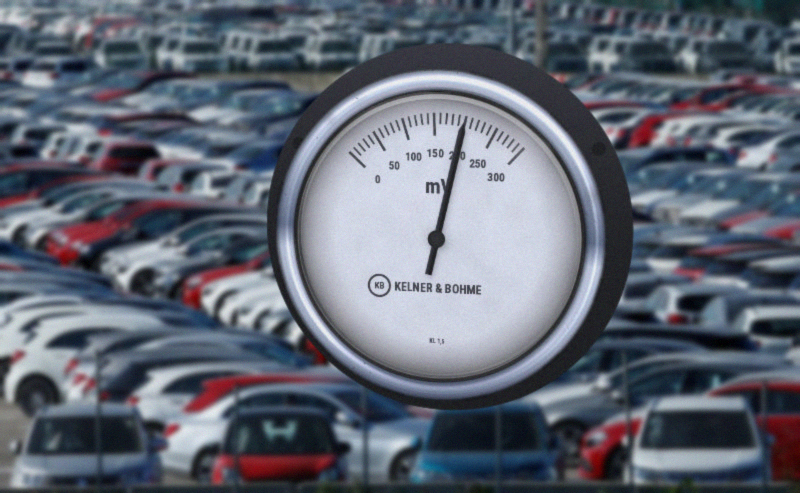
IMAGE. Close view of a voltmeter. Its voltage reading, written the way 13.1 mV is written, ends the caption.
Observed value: 200 mV
